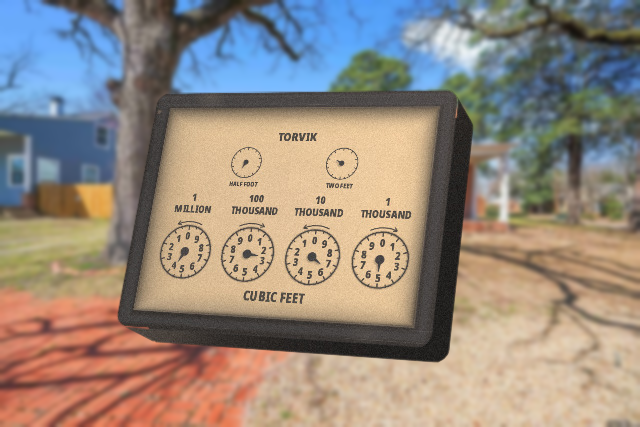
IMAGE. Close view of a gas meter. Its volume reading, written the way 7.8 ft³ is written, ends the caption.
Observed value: 426500 ft³
